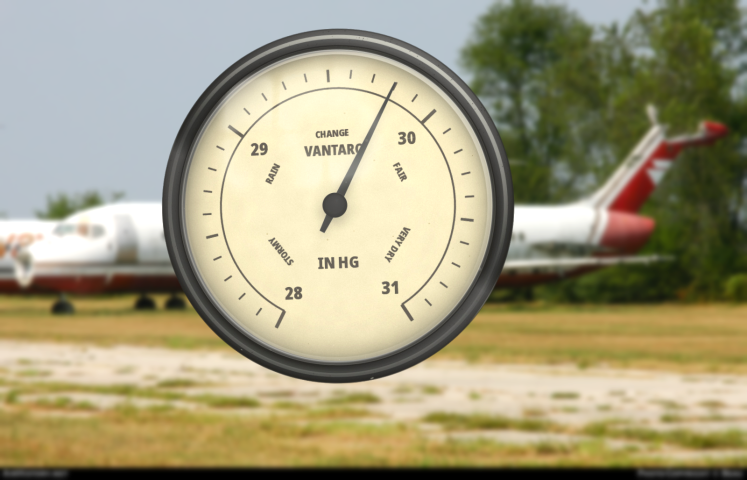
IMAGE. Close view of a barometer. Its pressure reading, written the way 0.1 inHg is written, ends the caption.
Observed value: 29.8 inHg
